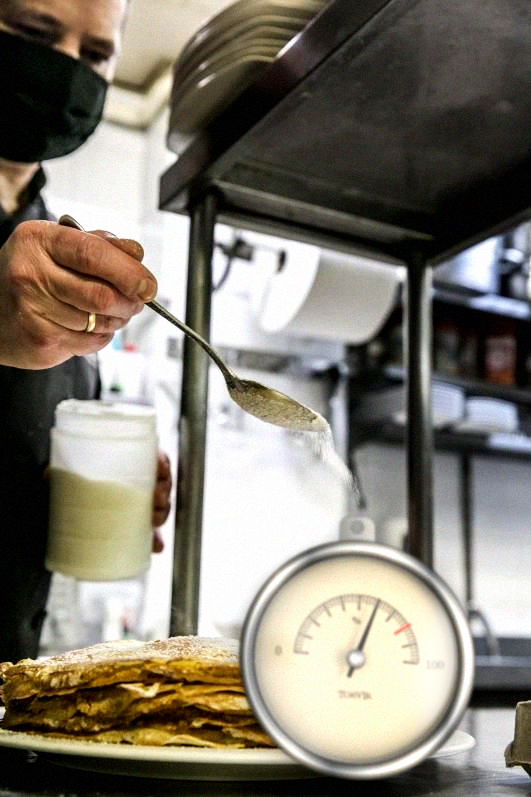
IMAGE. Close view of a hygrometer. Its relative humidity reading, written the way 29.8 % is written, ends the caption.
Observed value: 60 %
